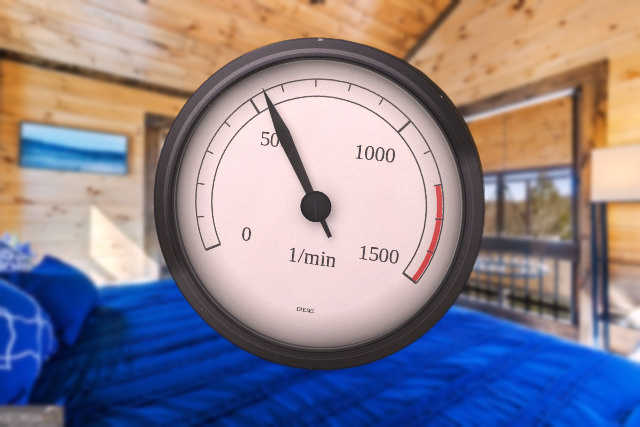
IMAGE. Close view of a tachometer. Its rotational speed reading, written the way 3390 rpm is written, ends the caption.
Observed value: 550 rpm
